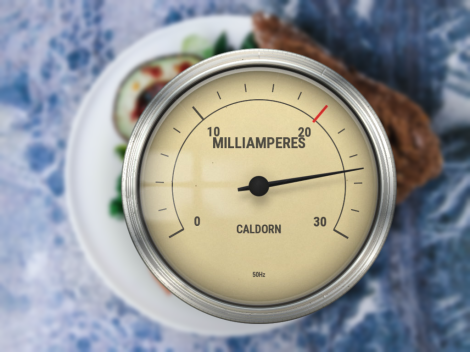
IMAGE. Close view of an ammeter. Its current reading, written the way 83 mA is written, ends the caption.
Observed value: 25 mA
